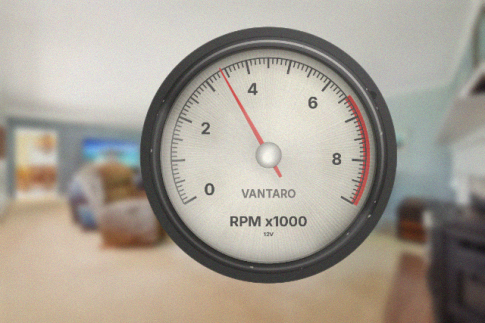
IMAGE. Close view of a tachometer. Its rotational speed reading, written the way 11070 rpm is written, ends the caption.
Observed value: 3400 rpm
